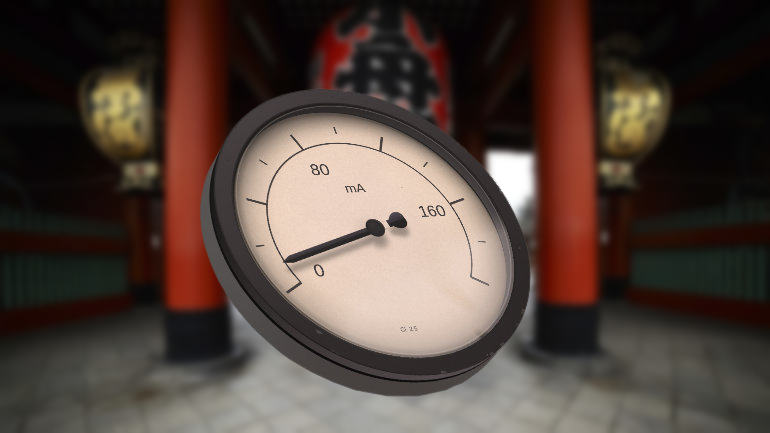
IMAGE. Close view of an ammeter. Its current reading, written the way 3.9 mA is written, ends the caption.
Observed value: 10 mA
